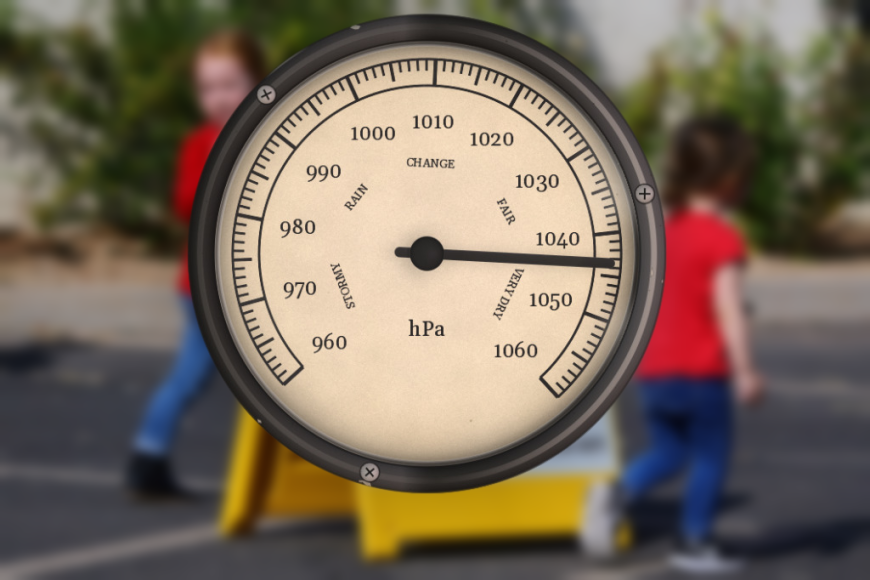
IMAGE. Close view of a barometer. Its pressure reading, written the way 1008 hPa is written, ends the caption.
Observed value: 1043.5 hPa
